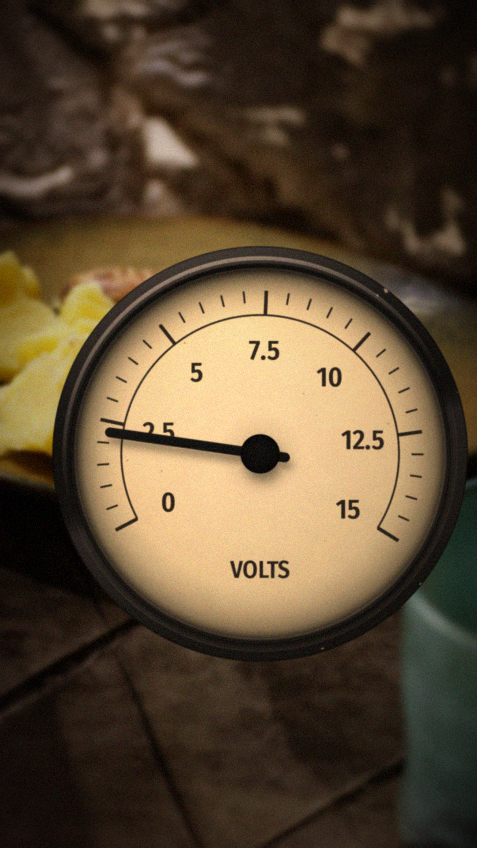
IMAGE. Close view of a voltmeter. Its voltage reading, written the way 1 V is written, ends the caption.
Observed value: 2.25 V
